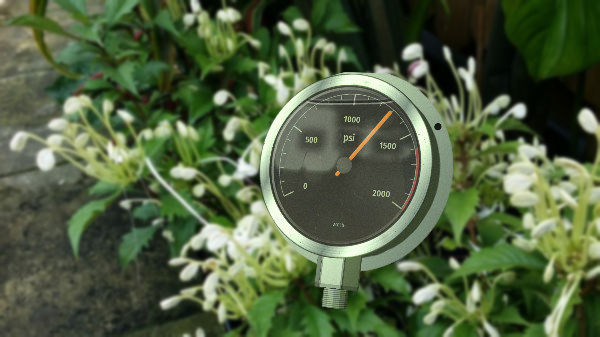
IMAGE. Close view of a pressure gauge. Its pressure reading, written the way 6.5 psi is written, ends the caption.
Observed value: 1300 psi
